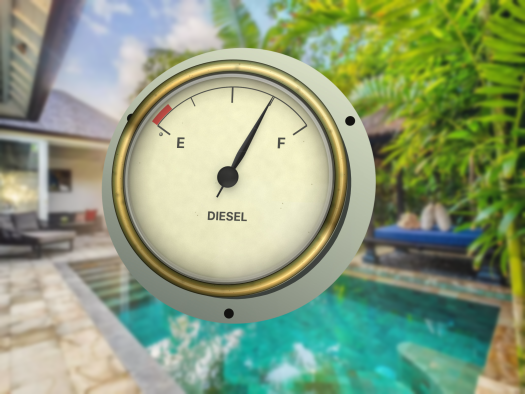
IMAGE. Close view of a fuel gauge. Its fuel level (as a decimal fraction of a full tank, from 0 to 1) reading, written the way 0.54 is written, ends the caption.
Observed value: 0.75
